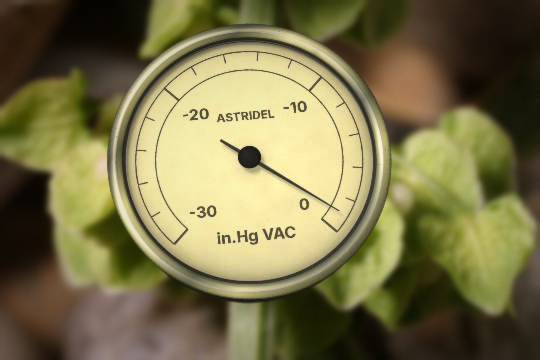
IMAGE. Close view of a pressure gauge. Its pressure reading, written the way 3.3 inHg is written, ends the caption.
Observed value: -1 inHg
